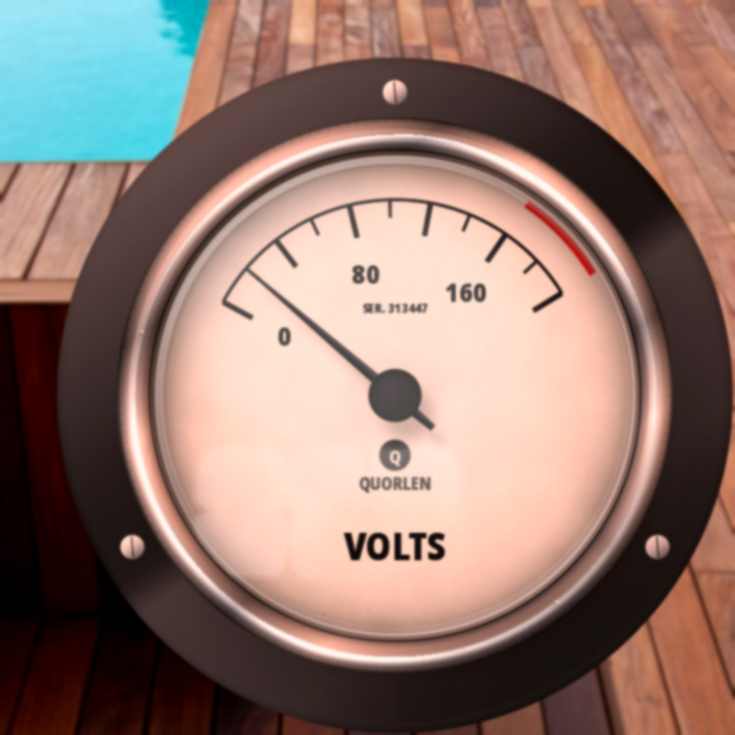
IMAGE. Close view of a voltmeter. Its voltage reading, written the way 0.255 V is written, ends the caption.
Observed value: 20 V
